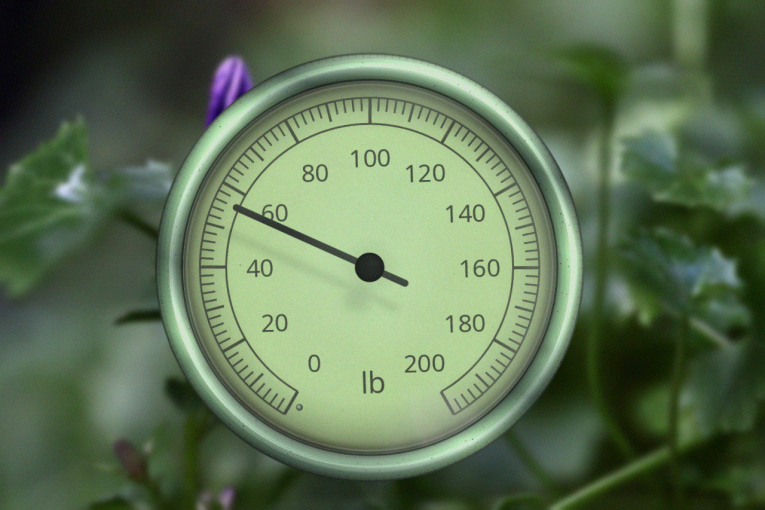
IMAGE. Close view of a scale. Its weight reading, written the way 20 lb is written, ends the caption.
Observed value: 56 lb
